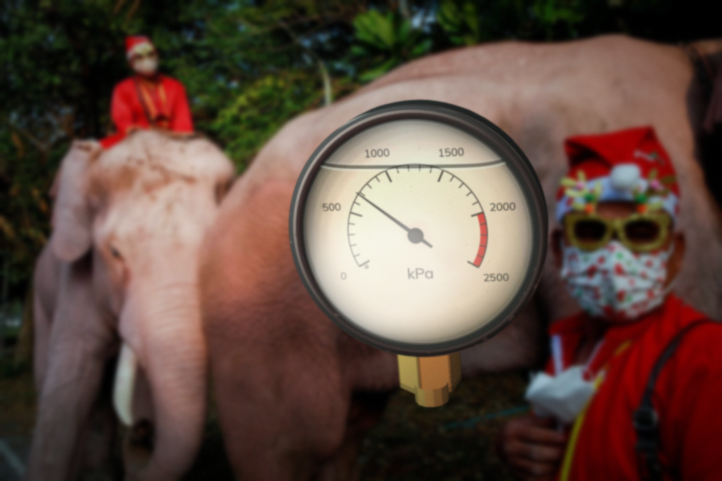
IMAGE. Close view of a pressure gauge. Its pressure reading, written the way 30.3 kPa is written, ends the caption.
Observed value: 700 kPa
